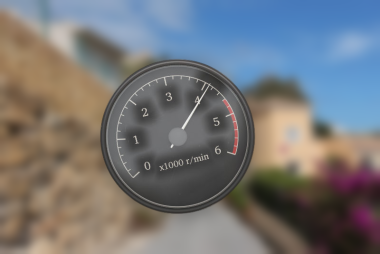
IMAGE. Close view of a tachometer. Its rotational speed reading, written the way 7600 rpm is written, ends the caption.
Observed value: 4100 rpm
